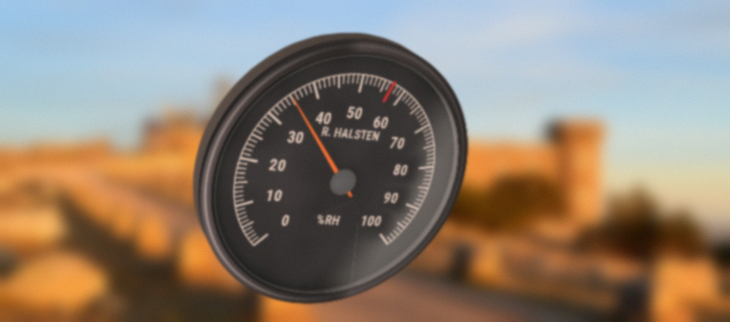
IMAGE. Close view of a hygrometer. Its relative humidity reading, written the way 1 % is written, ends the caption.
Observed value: 35 %
